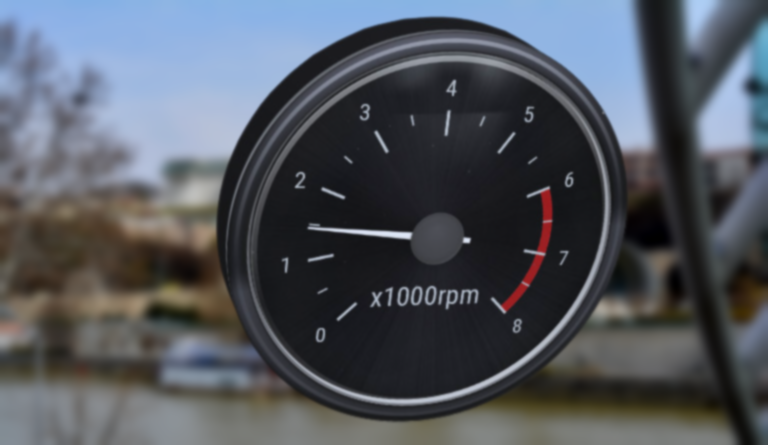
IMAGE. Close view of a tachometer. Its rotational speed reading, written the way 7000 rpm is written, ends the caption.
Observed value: 1500 rpm
